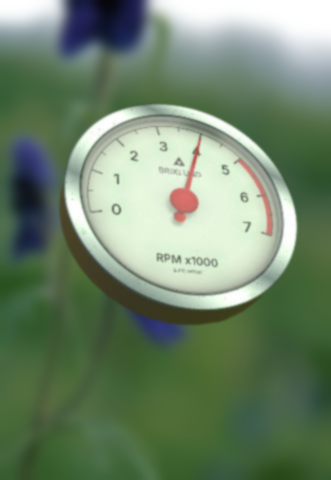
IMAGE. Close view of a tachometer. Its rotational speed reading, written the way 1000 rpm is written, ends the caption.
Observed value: 4000 rpm
